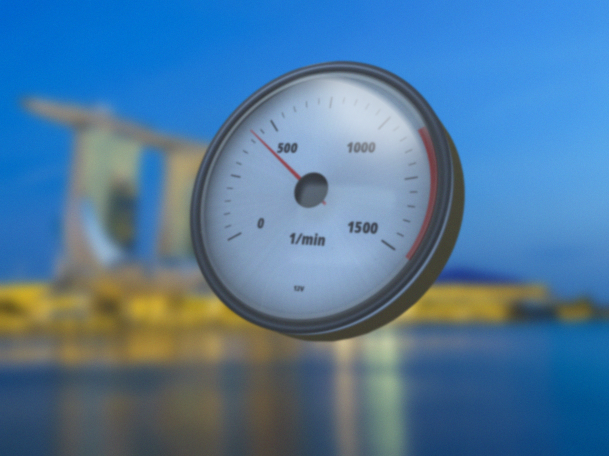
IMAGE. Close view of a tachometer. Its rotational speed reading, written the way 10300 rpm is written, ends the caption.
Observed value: 425 rpm
